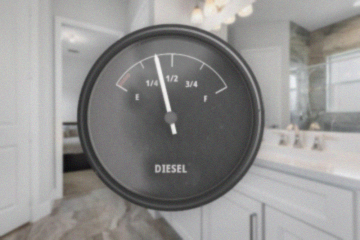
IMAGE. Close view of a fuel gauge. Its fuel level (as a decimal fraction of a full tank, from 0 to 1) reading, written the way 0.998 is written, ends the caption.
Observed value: 0.375
